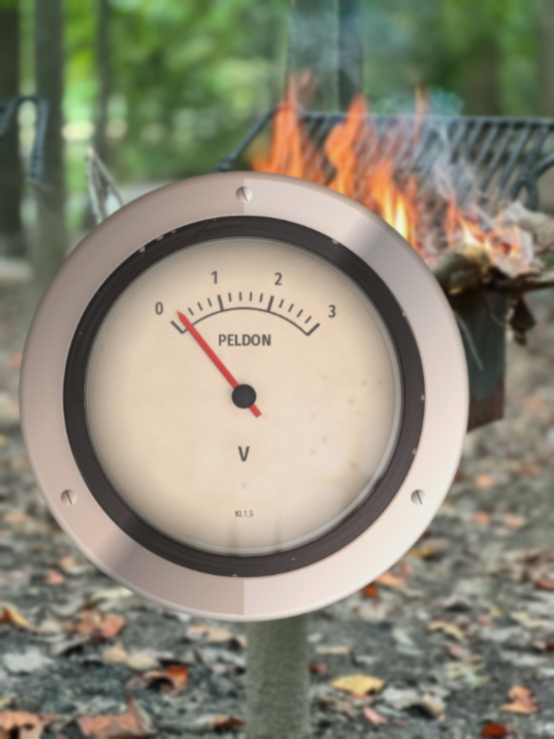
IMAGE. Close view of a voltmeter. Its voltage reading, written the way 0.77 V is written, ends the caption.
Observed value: 0.2 V
